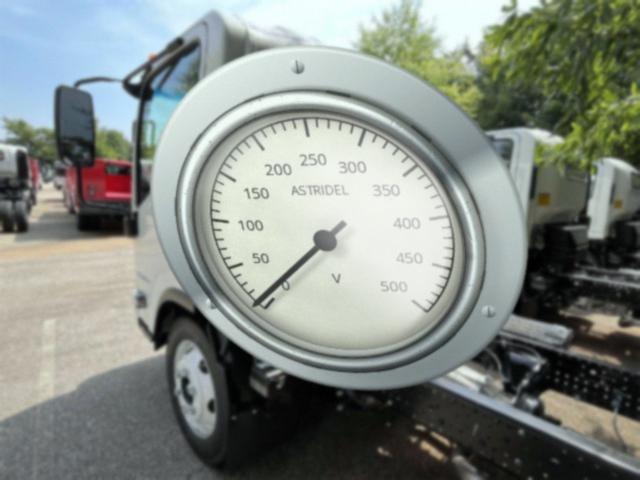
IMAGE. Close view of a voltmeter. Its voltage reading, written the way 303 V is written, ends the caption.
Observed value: 10 V
